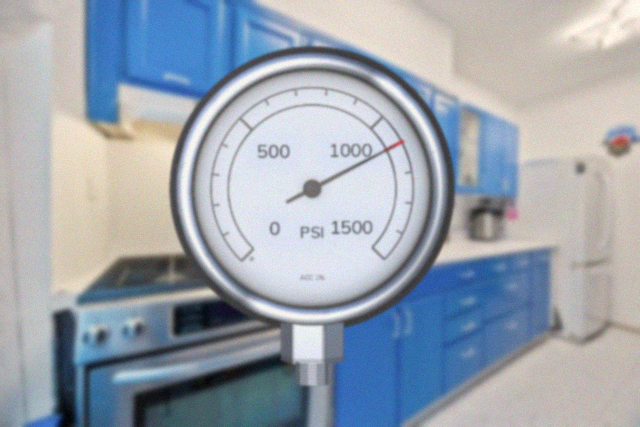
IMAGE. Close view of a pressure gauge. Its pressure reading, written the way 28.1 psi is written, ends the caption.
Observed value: 1100 psi
